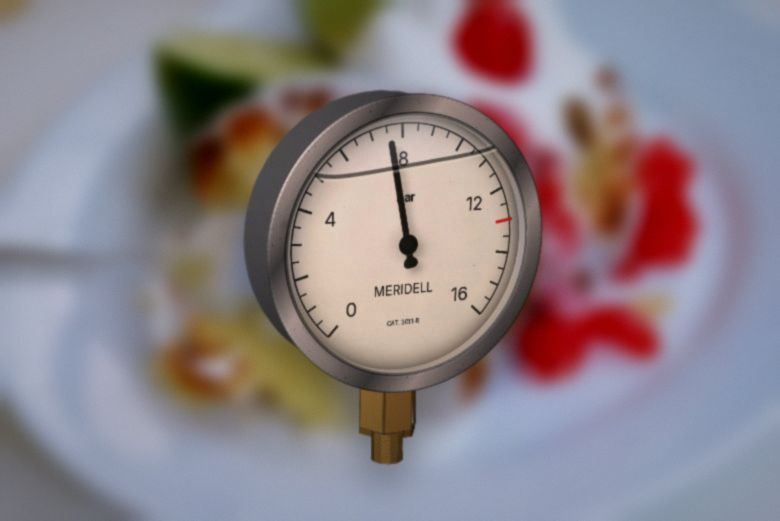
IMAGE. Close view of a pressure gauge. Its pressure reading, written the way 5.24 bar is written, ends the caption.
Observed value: 7.5 bar
